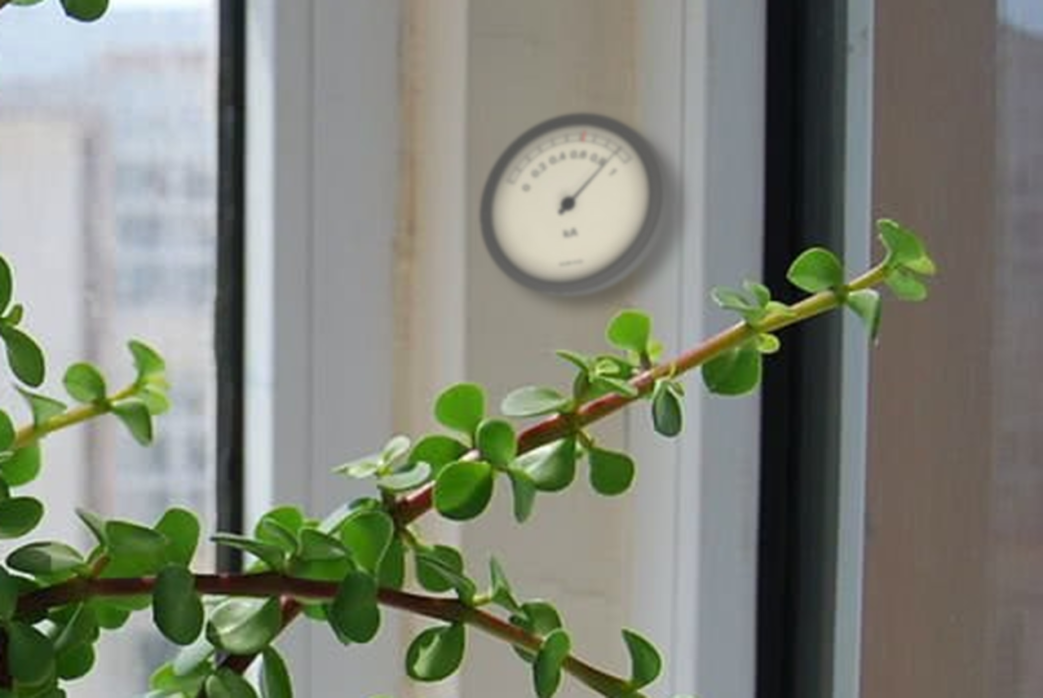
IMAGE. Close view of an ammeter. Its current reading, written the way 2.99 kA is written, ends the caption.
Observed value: 0.9 kA
